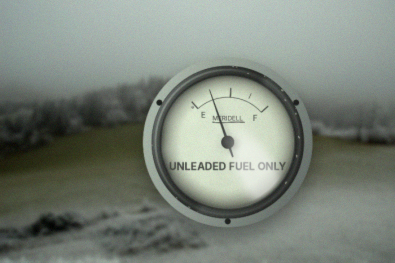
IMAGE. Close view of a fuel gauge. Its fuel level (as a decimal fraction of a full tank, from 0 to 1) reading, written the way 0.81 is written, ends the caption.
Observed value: 0.25
